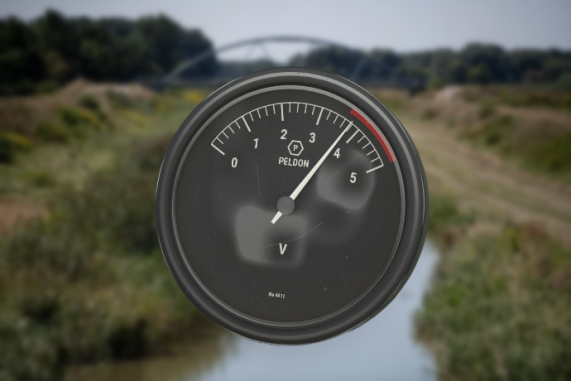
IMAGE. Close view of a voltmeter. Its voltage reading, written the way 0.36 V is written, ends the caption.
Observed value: 3.8 V
